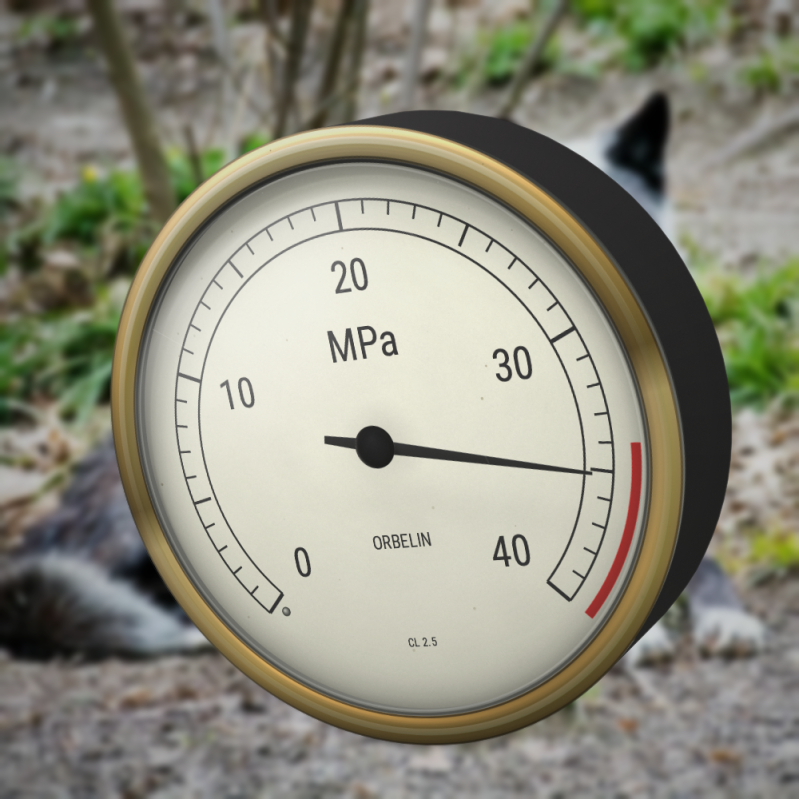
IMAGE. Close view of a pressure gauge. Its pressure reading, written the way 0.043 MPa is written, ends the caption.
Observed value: 35 MPa
